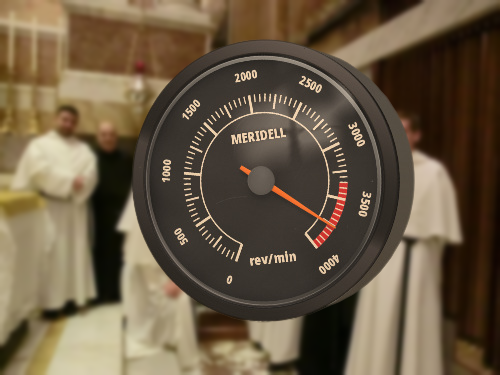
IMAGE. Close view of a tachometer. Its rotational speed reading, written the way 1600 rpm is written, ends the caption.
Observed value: 3750 rpm
